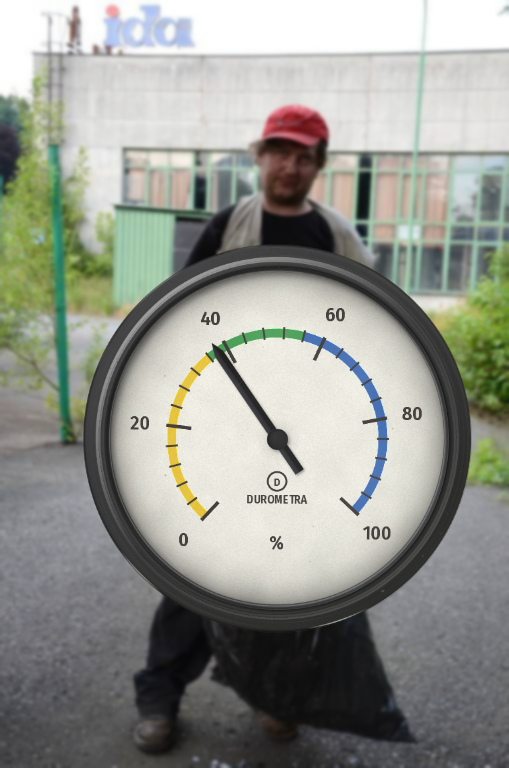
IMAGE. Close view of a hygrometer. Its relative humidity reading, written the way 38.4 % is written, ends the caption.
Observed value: 38 %
